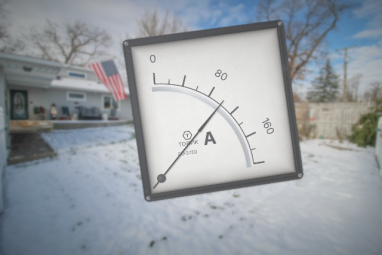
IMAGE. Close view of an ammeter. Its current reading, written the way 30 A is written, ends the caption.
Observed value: 100 A
